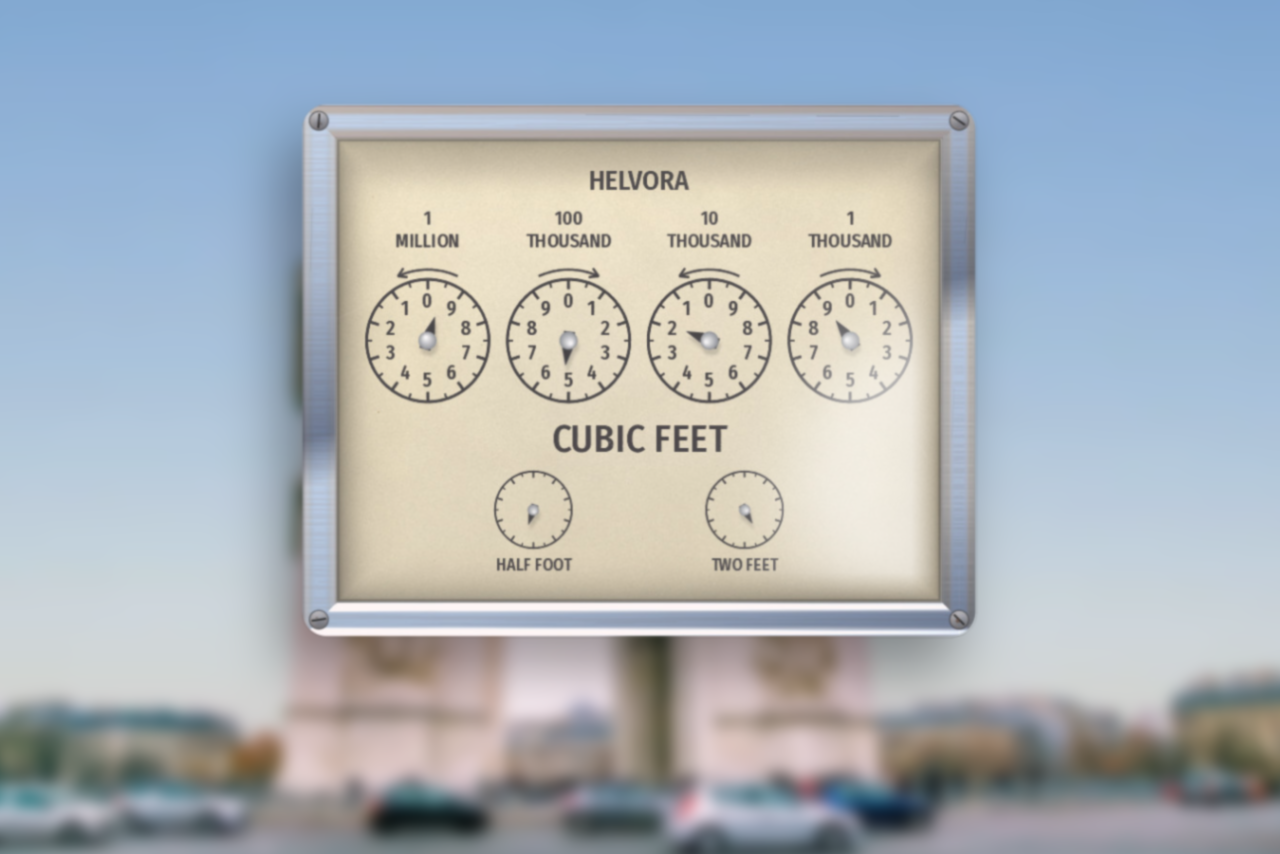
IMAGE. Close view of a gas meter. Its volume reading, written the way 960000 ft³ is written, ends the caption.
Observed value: 951900 ft³
